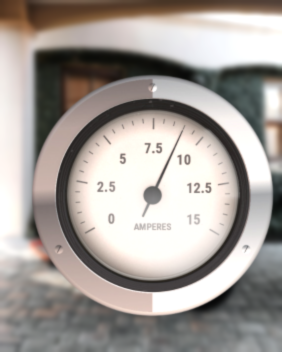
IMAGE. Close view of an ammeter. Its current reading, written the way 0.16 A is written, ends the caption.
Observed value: 9 A
